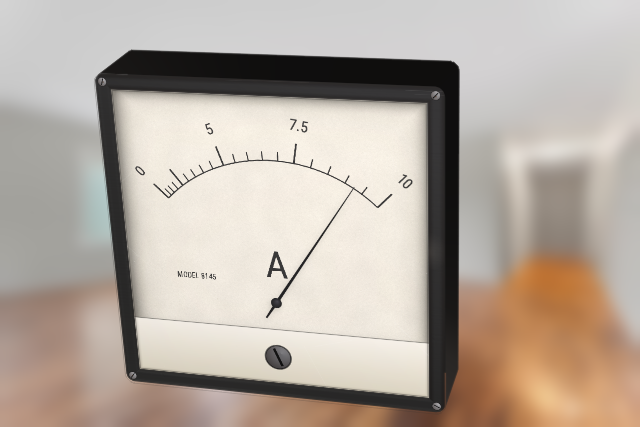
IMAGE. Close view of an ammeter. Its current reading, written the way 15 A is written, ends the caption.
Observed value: 9.25 A
